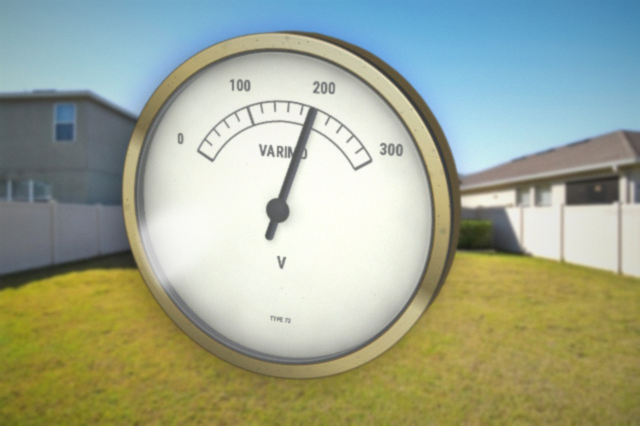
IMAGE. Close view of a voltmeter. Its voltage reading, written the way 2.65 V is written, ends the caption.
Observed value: 200 V
